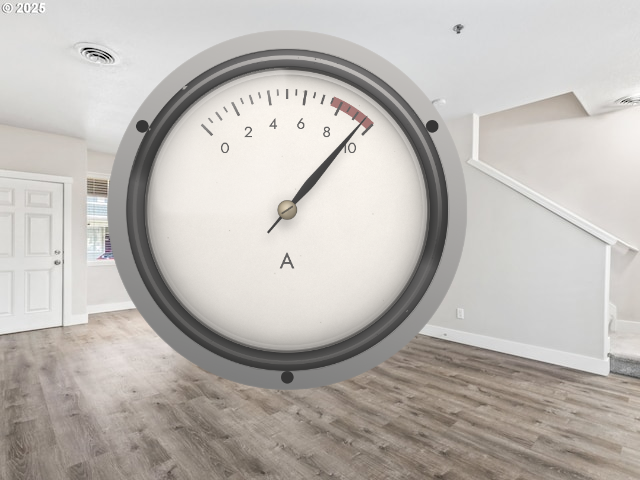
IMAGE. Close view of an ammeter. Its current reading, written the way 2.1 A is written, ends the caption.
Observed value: 9.5 A
